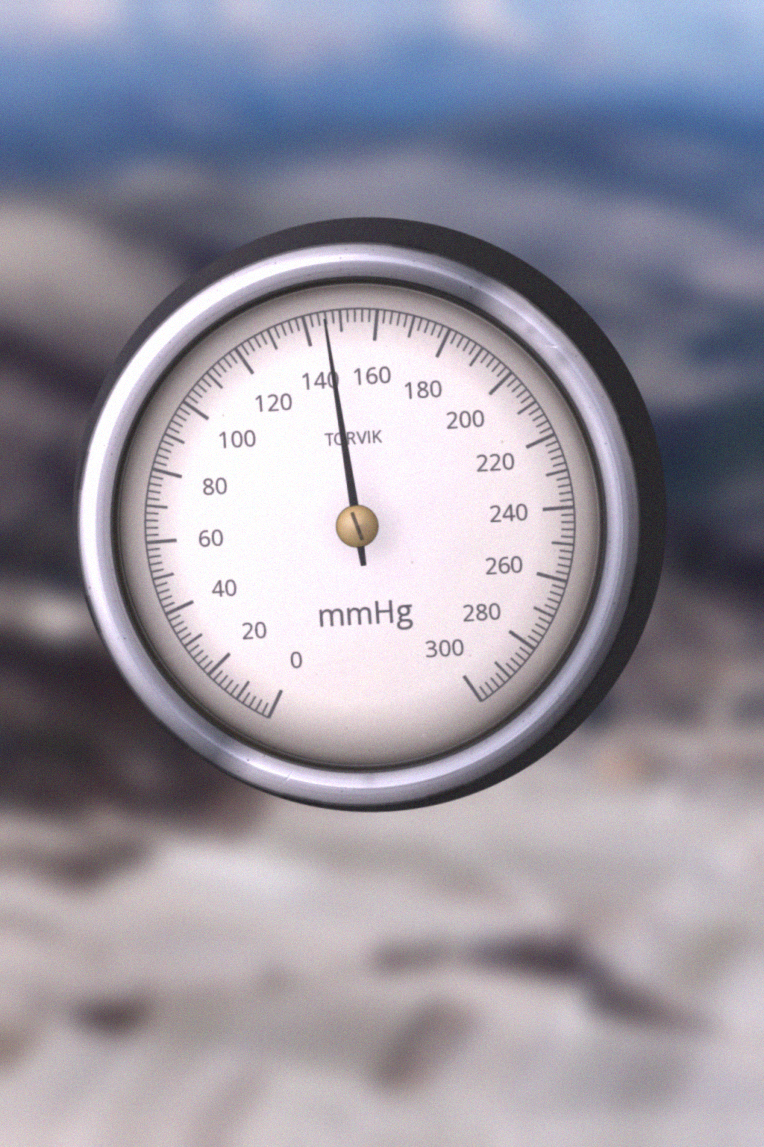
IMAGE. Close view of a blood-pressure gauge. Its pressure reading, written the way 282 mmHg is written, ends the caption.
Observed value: 146 mmHg
